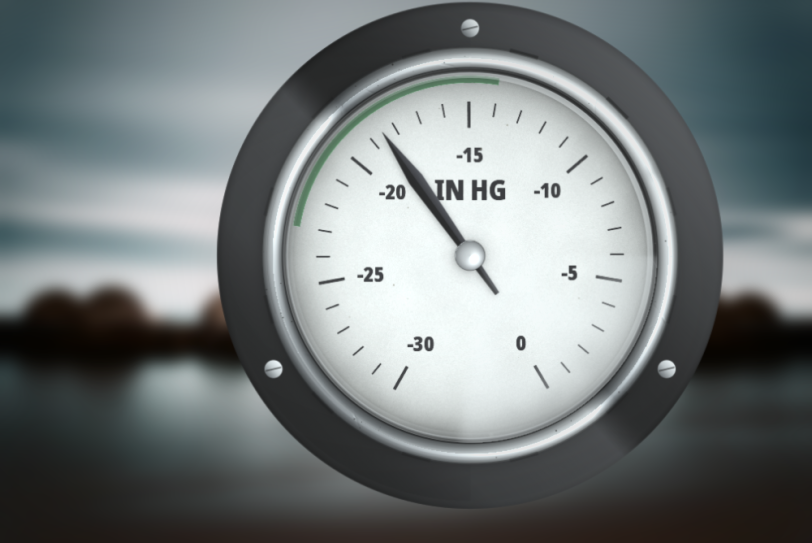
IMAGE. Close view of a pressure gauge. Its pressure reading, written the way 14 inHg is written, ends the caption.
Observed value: -18.5 inHg
